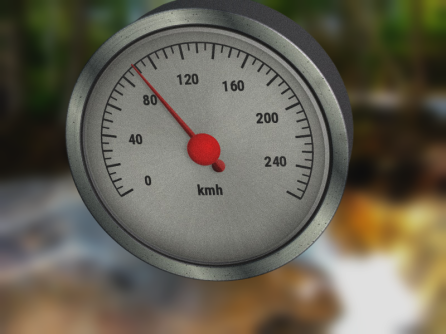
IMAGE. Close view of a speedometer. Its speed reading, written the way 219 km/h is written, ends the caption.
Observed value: 90 km/h
